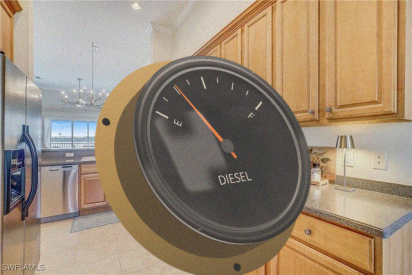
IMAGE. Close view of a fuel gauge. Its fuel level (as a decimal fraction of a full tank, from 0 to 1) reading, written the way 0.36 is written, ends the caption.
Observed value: 0.25
